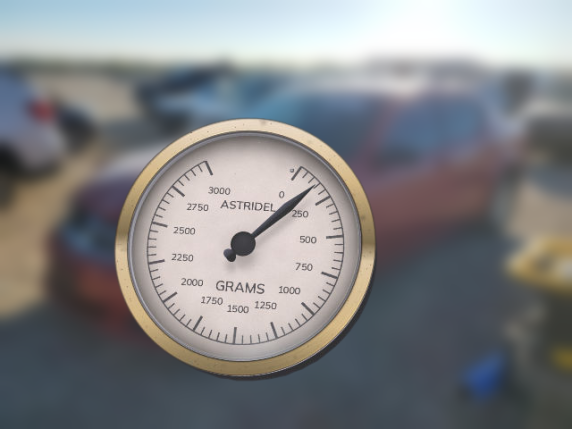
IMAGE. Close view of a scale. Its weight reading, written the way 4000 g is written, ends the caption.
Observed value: 150 g
